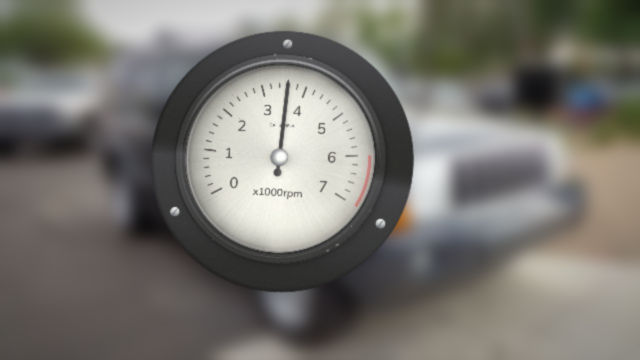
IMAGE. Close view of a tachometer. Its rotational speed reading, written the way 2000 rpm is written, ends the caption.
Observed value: 3600 rpm
